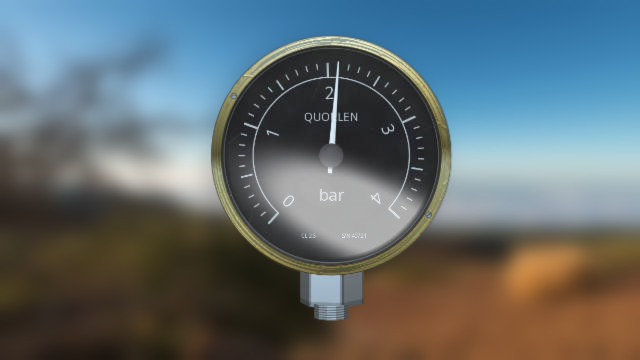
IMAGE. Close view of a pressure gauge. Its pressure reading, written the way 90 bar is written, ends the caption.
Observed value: 2.1 bar
